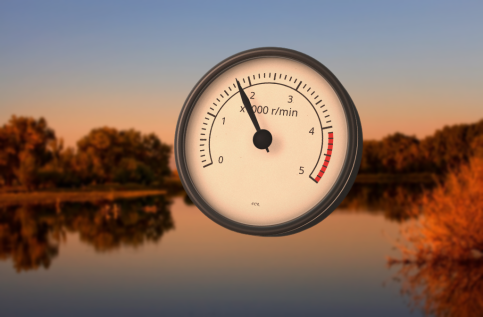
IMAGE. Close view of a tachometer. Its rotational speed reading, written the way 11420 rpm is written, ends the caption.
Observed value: 1800 rpm
